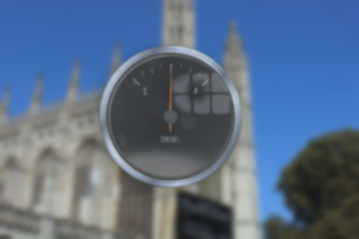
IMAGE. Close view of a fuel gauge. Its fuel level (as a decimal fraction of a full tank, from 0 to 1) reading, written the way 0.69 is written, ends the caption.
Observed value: 0.5
